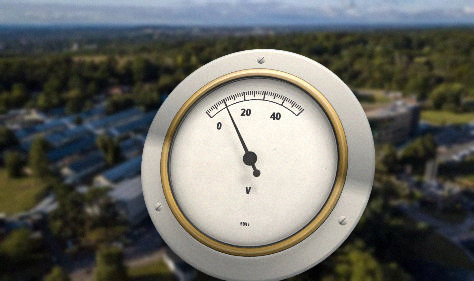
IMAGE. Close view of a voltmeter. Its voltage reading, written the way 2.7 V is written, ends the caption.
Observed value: 10 V
